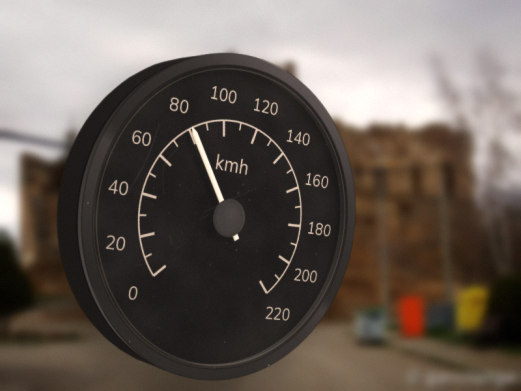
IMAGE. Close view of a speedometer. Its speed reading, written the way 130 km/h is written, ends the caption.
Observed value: 80 km/h
